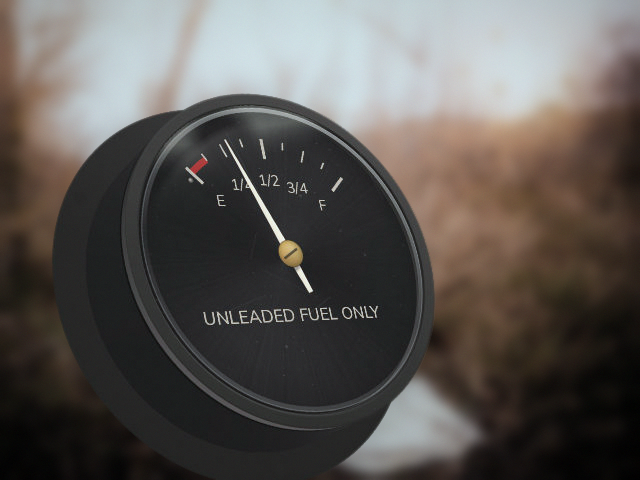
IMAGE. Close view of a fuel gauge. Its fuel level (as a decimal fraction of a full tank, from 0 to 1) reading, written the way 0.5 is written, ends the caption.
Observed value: 0.25
